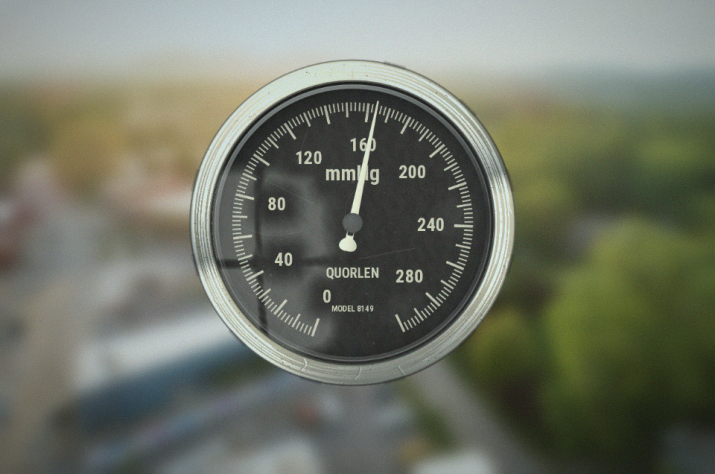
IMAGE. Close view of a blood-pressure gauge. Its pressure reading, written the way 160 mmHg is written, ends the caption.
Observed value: 164 mmHg
